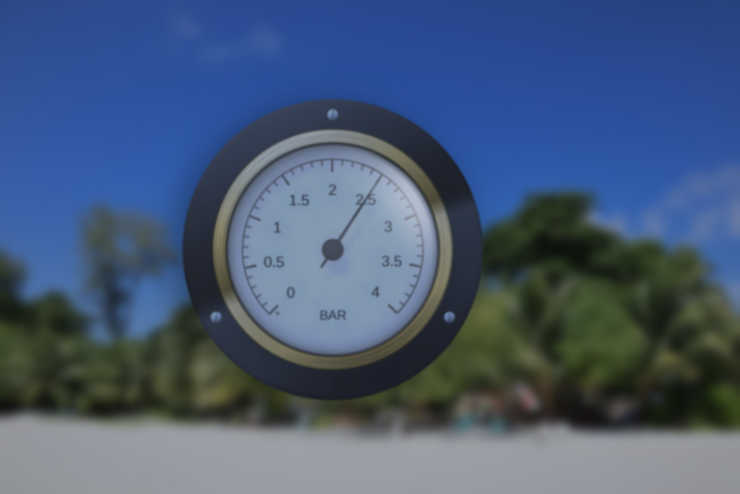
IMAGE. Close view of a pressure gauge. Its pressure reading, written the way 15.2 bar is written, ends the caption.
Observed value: 2.5 bar
